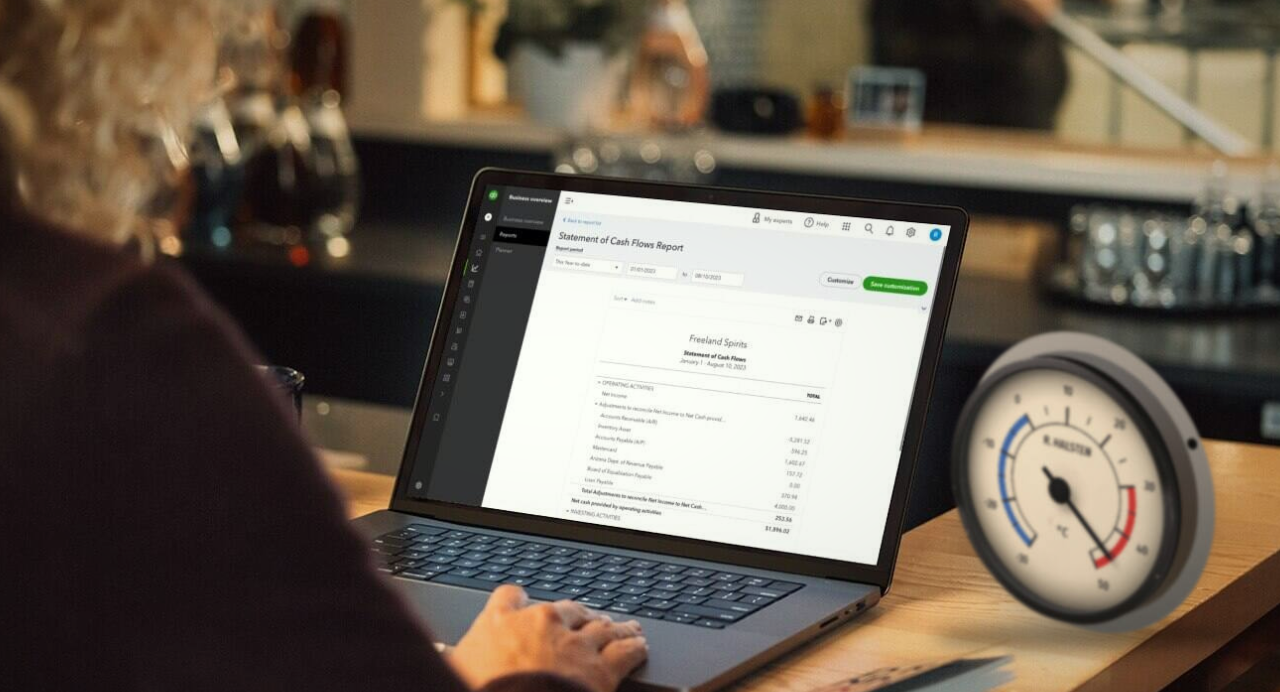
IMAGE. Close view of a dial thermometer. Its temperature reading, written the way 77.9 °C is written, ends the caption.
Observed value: 45 °C
